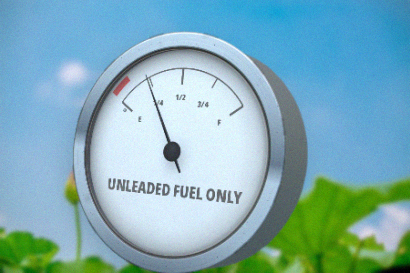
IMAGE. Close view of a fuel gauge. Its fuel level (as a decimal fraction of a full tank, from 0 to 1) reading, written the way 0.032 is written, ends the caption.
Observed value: 0.25
